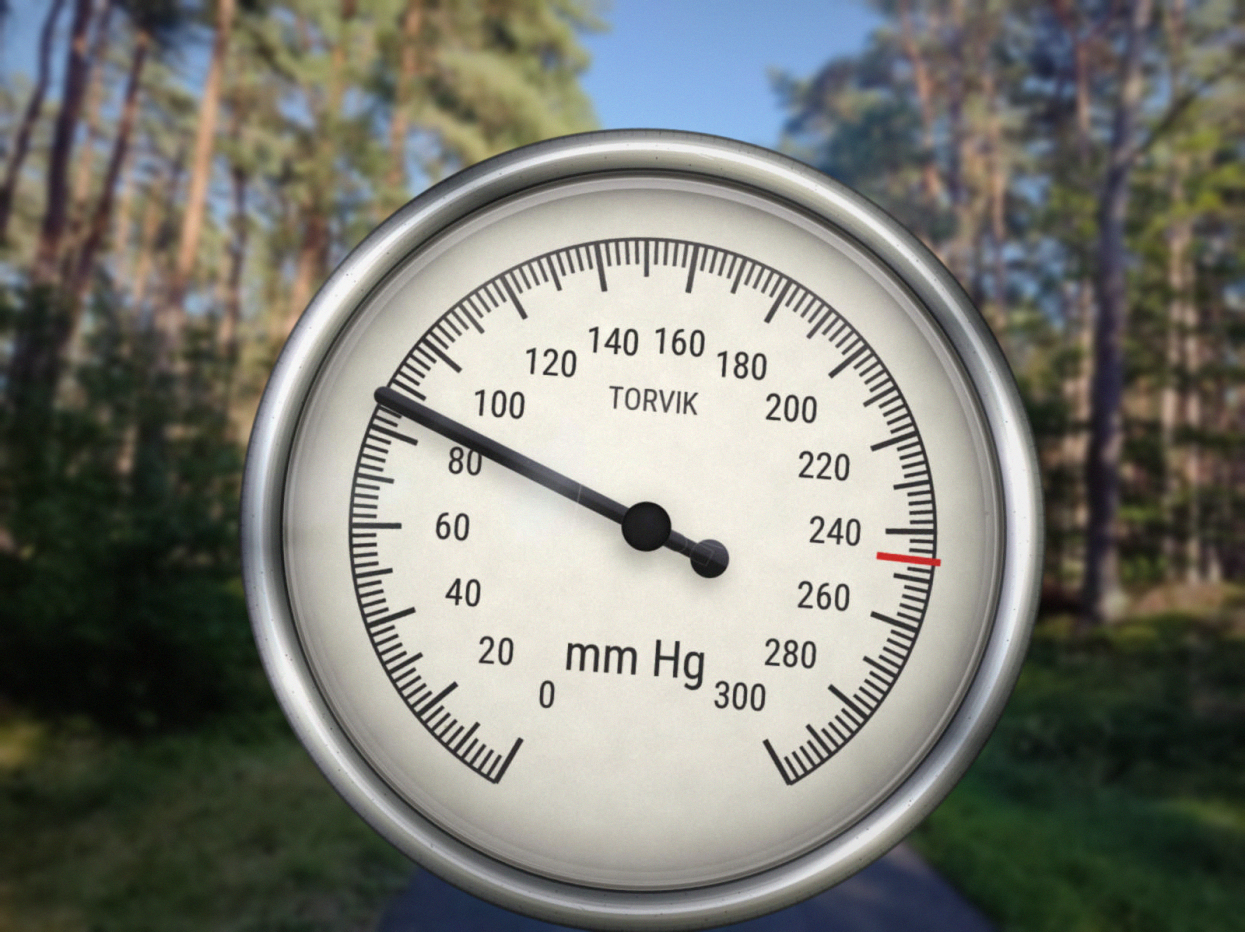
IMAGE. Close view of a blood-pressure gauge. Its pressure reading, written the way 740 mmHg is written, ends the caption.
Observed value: 86 mmHg
